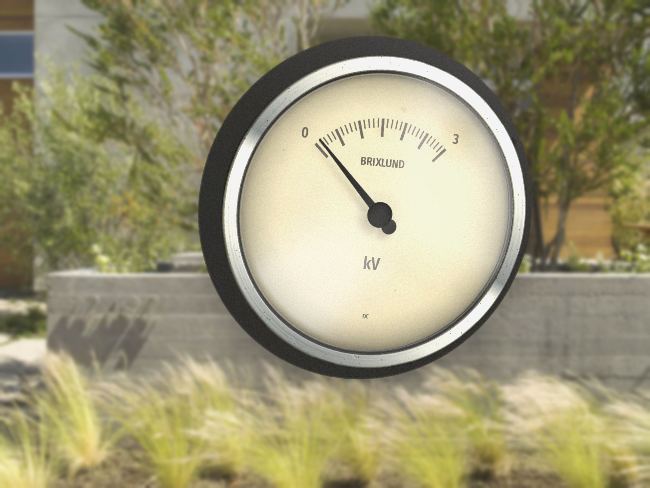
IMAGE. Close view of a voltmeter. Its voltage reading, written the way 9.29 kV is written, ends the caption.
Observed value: 0.1 kV
